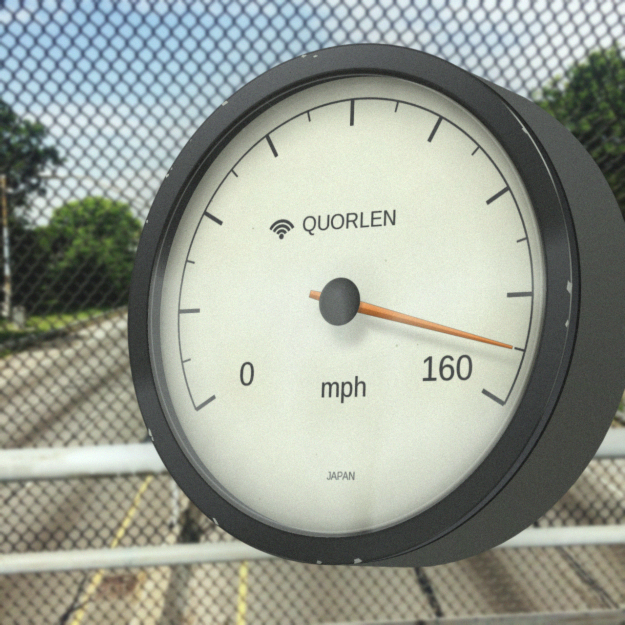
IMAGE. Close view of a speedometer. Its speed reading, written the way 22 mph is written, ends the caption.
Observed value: 150 mph
